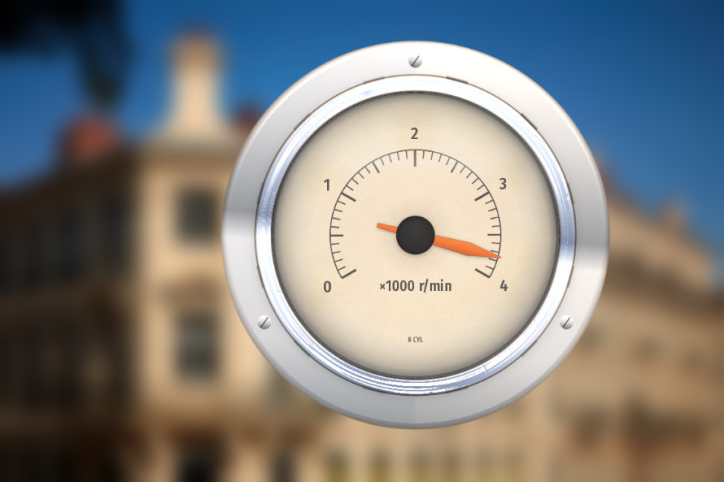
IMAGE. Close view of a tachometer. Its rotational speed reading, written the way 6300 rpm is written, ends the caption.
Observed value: 3750 rpm
